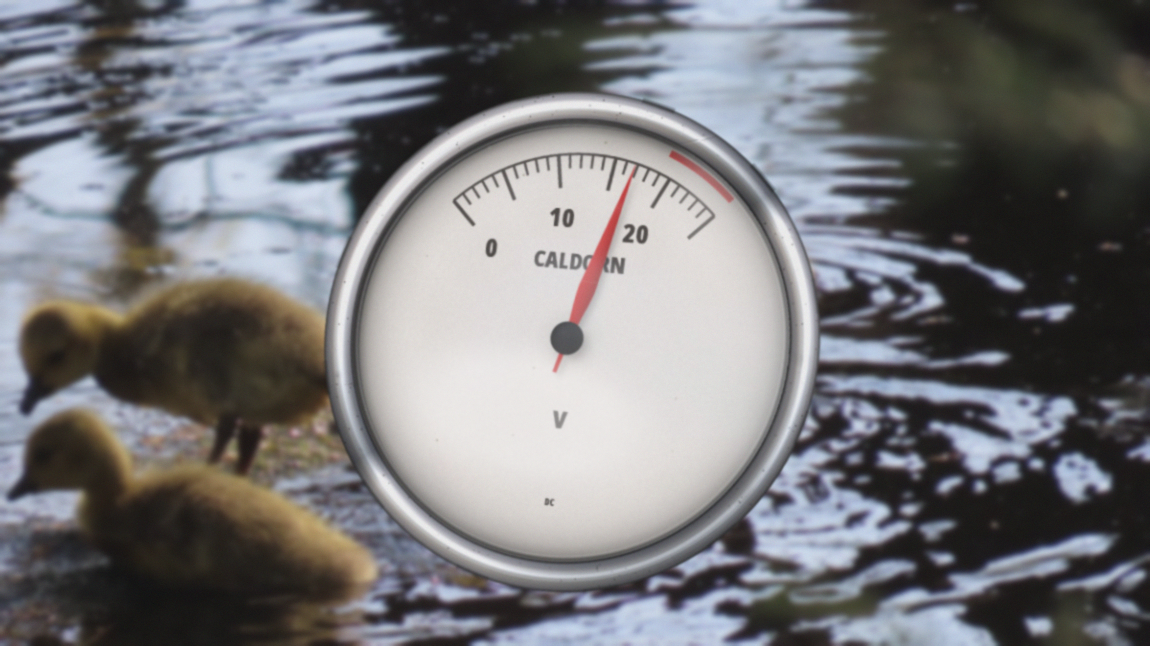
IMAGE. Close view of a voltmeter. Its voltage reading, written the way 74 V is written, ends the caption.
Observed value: 17 V
